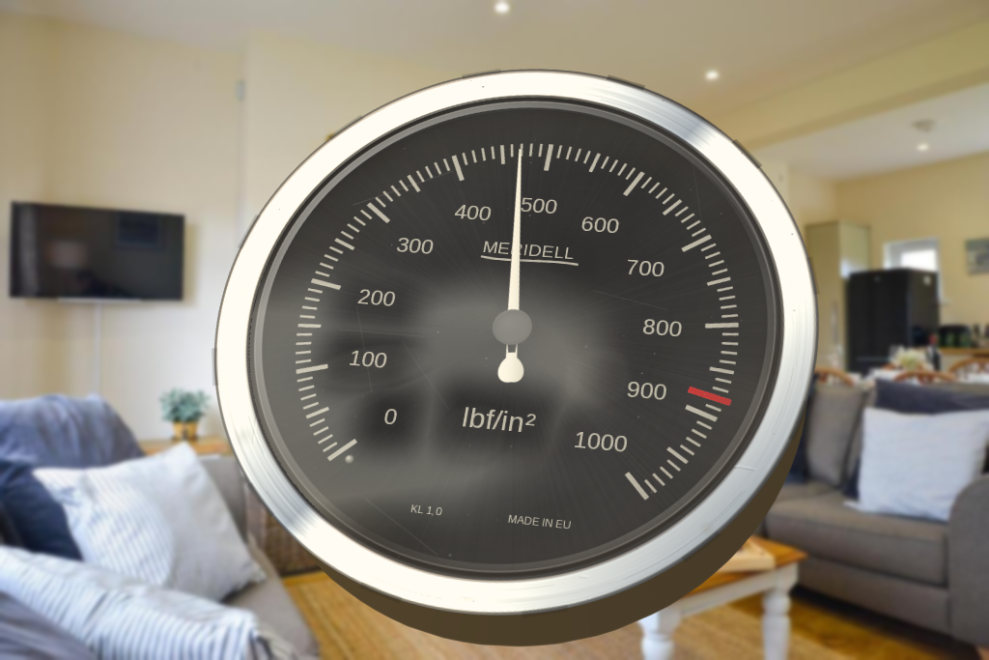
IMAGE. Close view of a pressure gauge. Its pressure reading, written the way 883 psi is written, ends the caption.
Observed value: 470 psi
